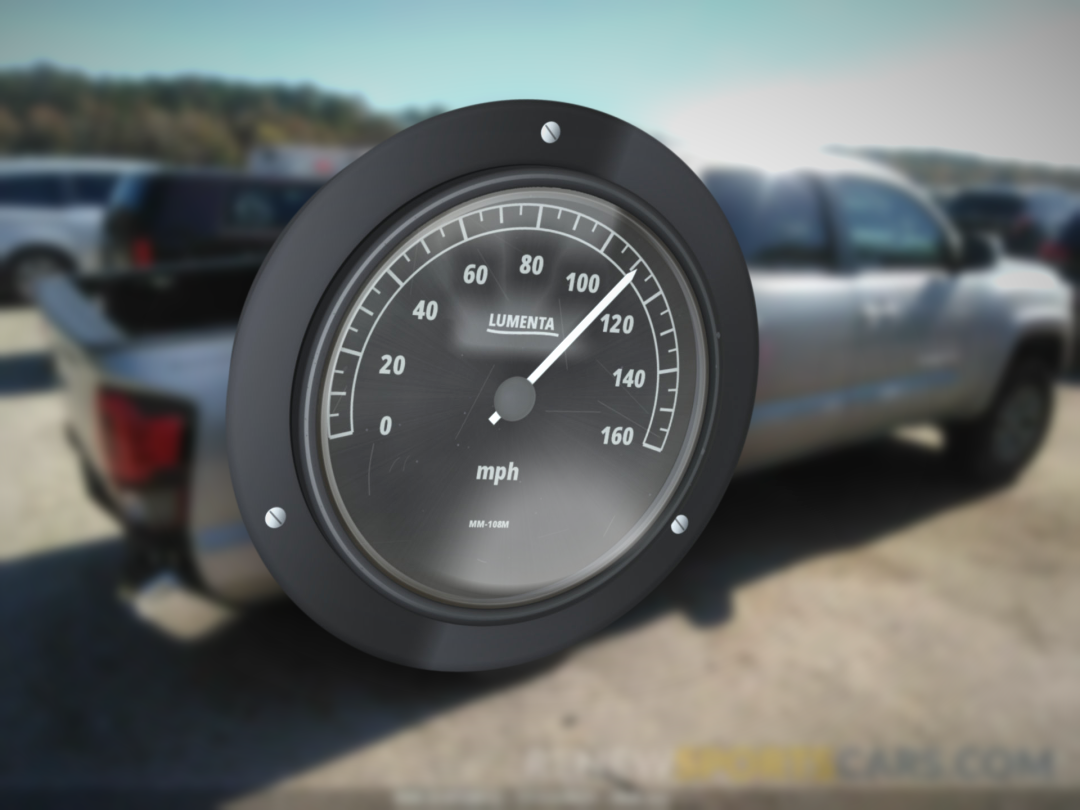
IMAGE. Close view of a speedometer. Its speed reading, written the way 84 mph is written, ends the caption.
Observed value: 110 mph
